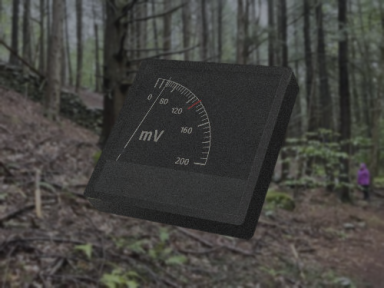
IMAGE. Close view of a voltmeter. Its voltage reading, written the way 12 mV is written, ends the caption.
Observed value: 60 mV
